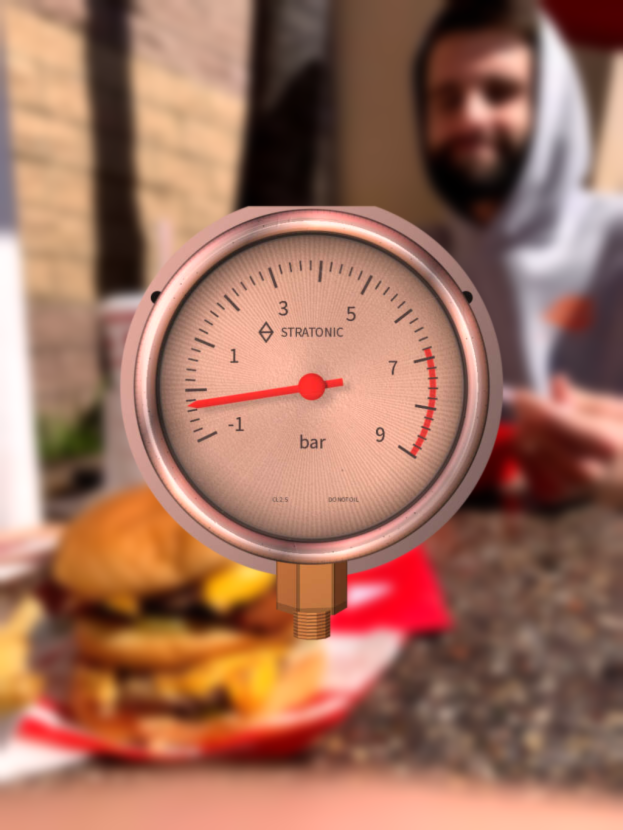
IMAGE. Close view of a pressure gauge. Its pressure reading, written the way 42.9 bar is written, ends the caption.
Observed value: -0.3 bar
